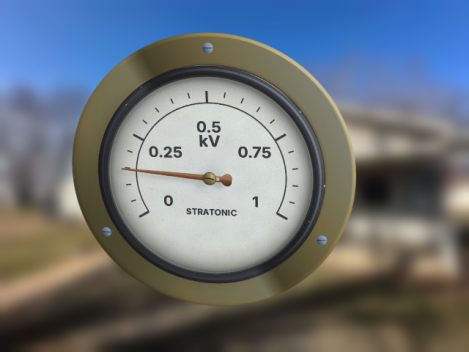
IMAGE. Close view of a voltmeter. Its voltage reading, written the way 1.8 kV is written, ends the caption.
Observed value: 0.15 kV
